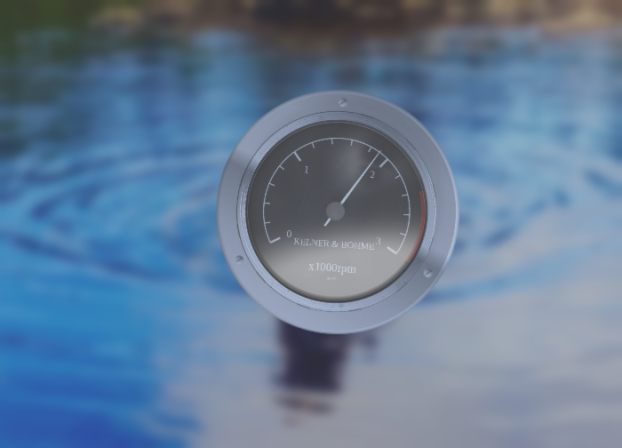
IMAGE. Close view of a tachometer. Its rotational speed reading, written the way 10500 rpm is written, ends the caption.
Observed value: 1900 rpm
